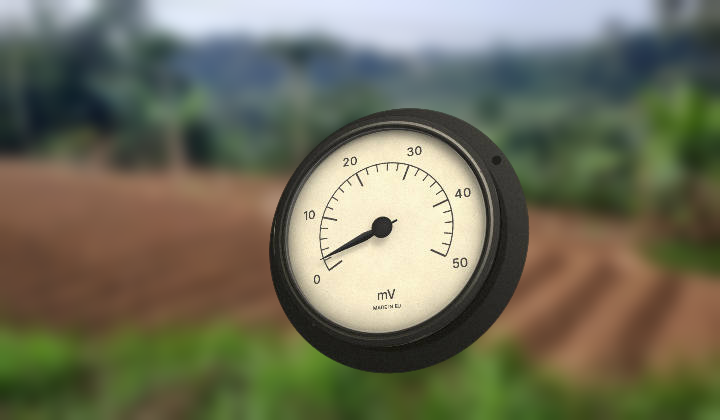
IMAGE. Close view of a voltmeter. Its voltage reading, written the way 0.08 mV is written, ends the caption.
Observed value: 2 mV
